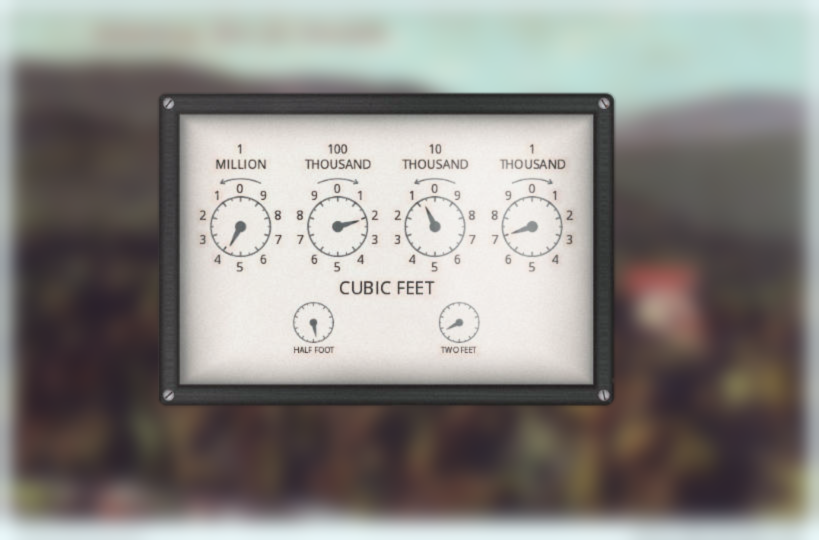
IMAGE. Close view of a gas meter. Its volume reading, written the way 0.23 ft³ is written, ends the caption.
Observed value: 420700 ft³
